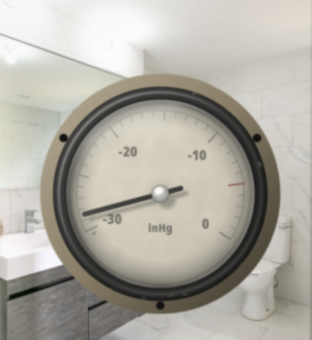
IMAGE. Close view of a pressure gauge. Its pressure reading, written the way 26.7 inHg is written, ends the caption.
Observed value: -28.5 inHg
